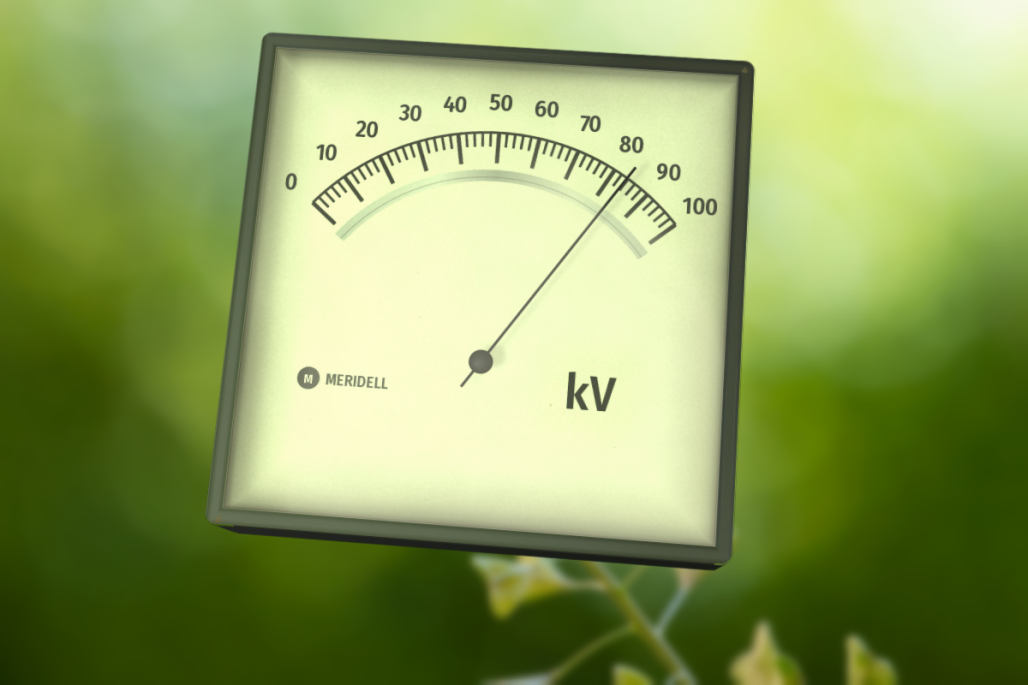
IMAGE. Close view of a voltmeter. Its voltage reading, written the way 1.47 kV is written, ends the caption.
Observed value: 84 kV
